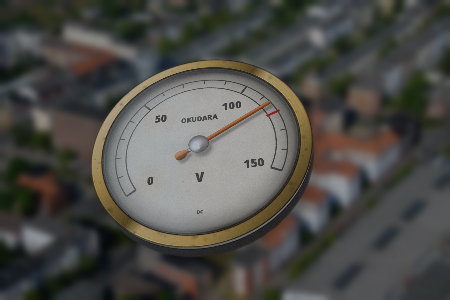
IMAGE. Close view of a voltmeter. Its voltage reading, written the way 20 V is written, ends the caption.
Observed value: 115 V
